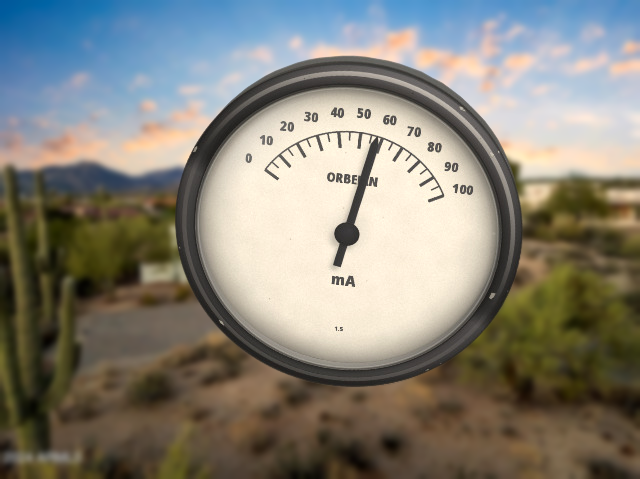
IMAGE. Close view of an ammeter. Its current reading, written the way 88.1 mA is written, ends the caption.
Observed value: 57.5 mA
